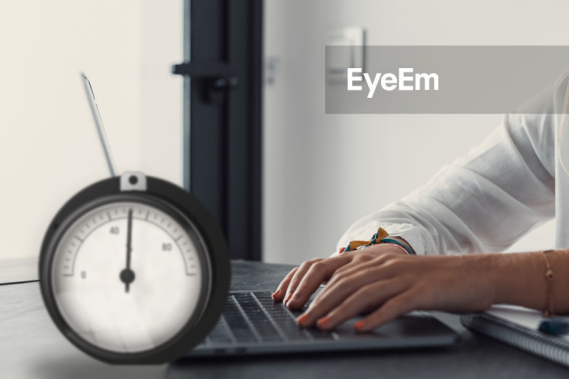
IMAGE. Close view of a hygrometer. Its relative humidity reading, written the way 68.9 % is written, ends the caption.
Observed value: 52 %
